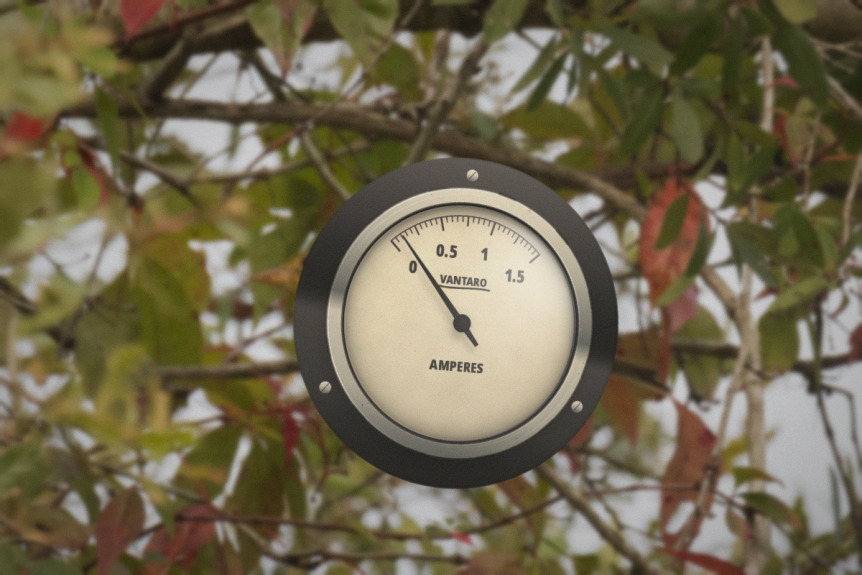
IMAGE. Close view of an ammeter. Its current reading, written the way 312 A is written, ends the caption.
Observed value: 0.1 A
